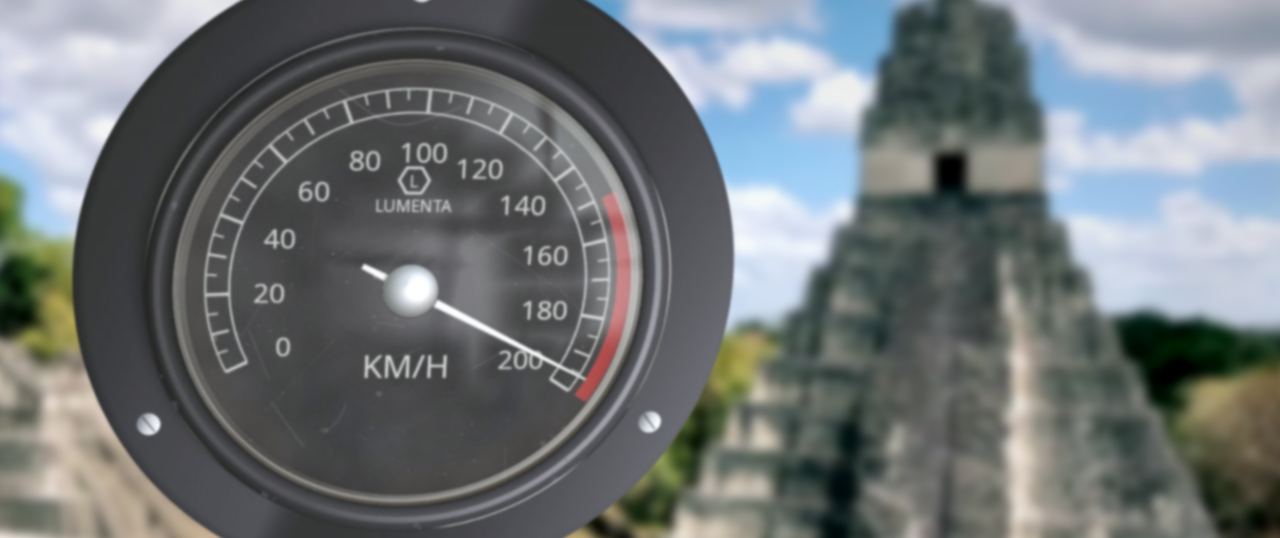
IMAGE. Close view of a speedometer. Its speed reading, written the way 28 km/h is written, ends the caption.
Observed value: 195 km/h
